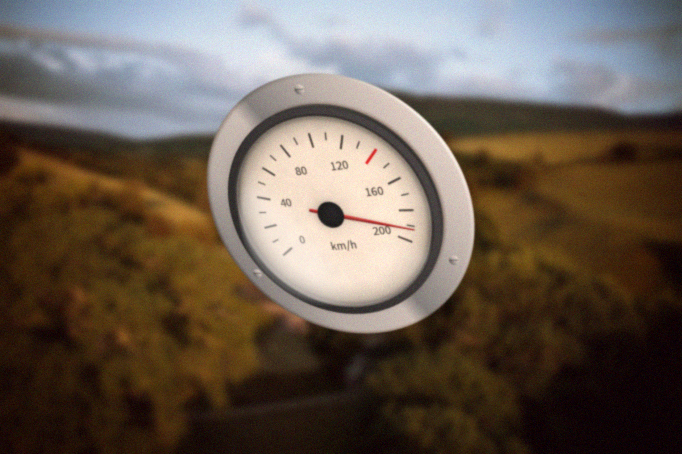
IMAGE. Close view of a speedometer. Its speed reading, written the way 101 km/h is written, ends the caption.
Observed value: 190 km/h
